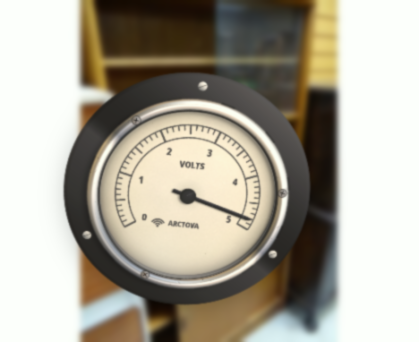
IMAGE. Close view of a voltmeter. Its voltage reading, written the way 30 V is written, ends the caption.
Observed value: 4.8 V
